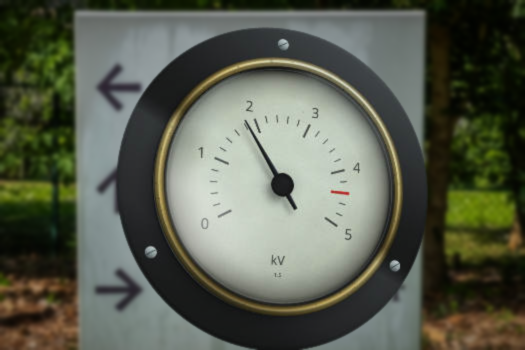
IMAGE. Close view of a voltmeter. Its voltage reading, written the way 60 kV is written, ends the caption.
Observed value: 1.8 kV
